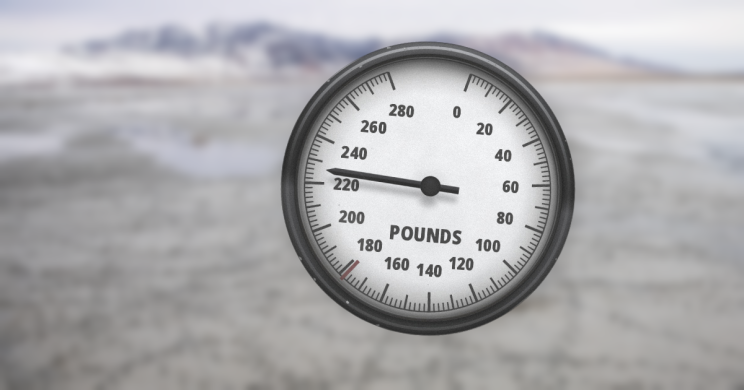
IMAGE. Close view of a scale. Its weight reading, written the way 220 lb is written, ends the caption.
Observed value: 226 lb
